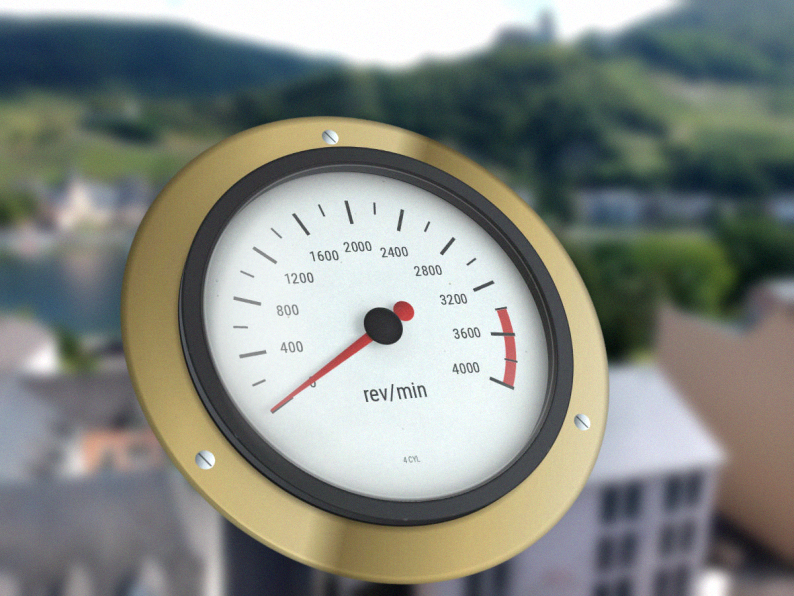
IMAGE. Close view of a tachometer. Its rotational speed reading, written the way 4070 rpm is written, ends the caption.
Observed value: 0 rpm
